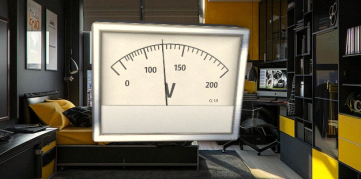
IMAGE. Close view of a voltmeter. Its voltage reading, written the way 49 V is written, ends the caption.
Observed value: 125 V
